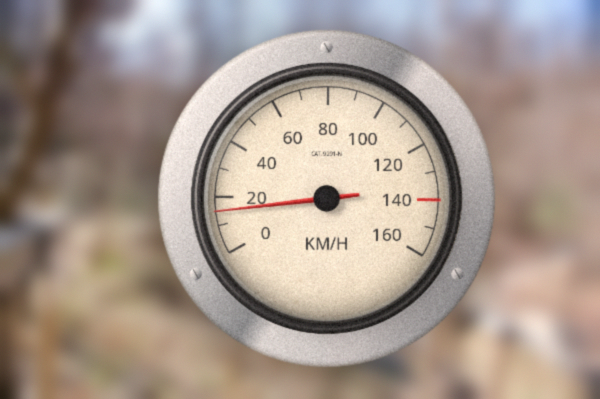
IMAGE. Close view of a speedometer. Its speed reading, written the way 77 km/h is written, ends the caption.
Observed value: 15 km/h
